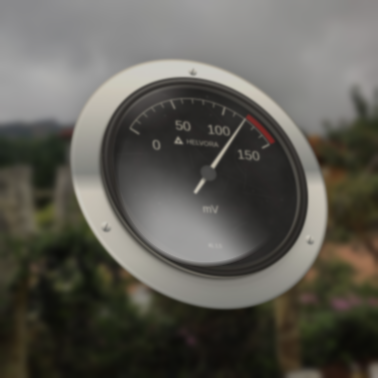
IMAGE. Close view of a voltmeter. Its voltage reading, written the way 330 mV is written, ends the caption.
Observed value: 120 mV
